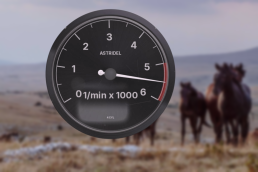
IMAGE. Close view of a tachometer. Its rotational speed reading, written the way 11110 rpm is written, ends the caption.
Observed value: 5500 rpm
